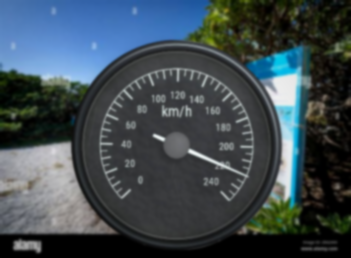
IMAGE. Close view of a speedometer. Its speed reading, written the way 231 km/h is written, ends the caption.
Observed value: 220 km/h
